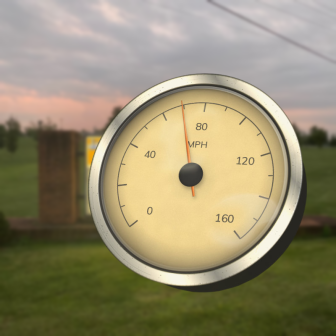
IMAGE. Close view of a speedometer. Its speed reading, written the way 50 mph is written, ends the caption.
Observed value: 70 mph
